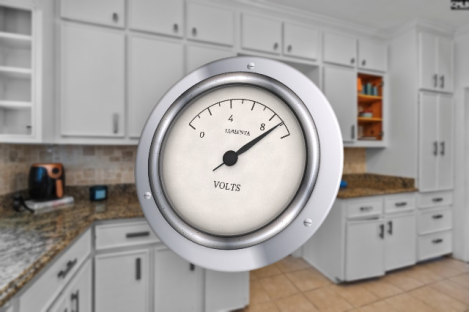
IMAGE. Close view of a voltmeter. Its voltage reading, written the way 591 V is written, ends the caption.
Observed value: 9 V
